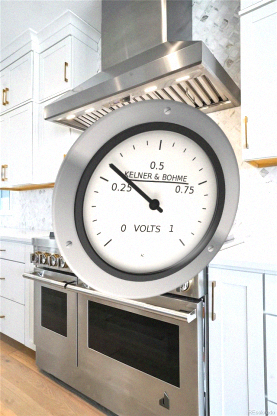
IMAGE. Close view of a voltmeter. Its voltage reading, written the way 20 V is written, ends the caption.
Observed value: 0.3 V
